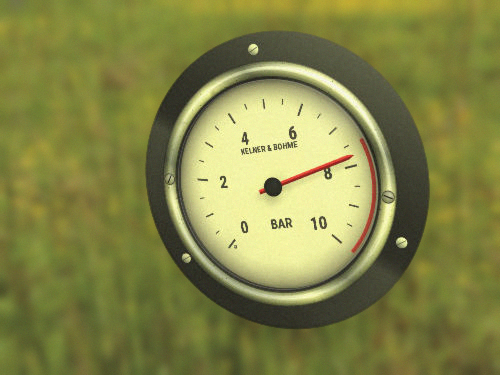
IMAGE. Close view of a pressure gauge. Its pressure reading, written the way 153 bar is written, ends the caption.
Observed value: 7.75 bar
